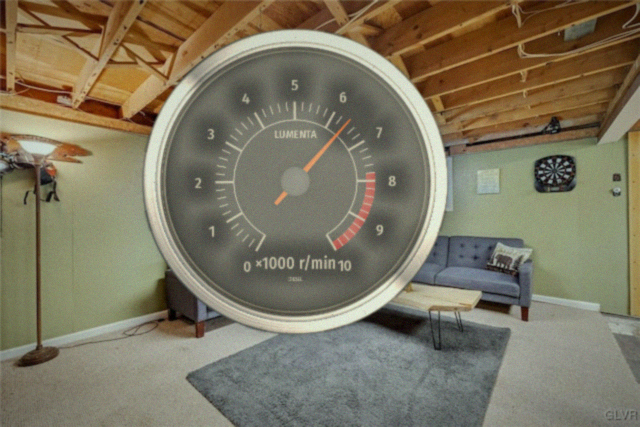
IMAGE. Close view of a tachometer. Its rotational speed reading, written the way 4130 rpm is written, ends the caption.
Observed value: 6400 rpm
